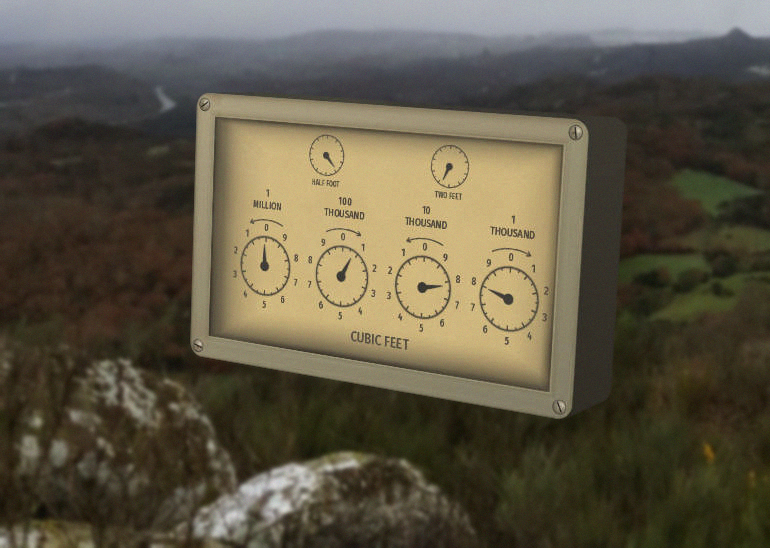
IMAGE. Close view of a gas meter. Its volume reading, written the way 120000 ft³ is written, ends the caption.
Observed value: 7800 ft³
